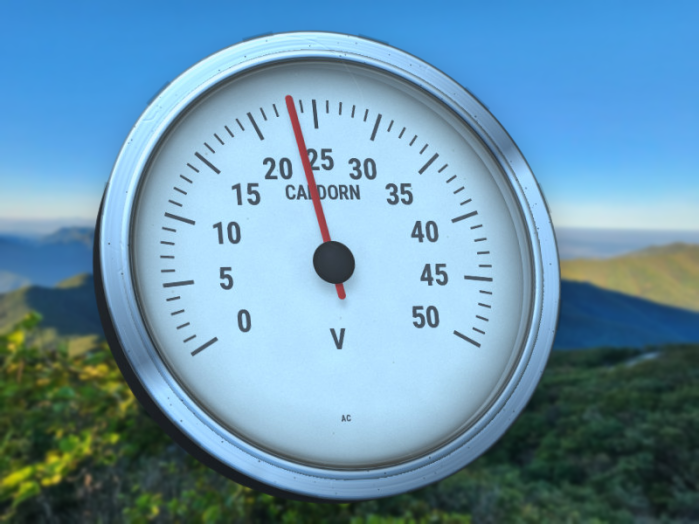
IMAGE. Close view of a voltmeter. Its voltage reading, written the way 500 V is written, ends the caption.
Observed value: 23 V
